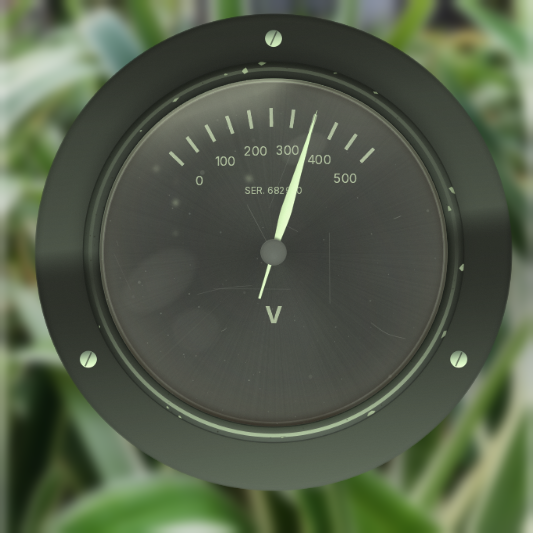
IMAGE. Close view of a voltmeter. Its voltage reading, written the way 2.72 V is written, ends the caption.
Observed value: 350 V
